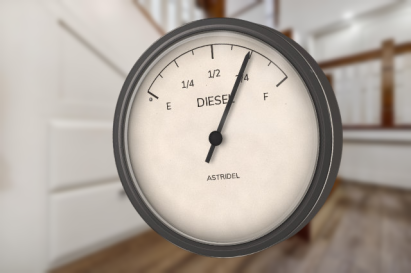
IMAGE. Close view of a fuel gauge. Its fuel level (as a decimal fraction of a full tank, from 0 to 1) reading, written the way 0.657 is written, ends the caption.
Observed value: 0.75
